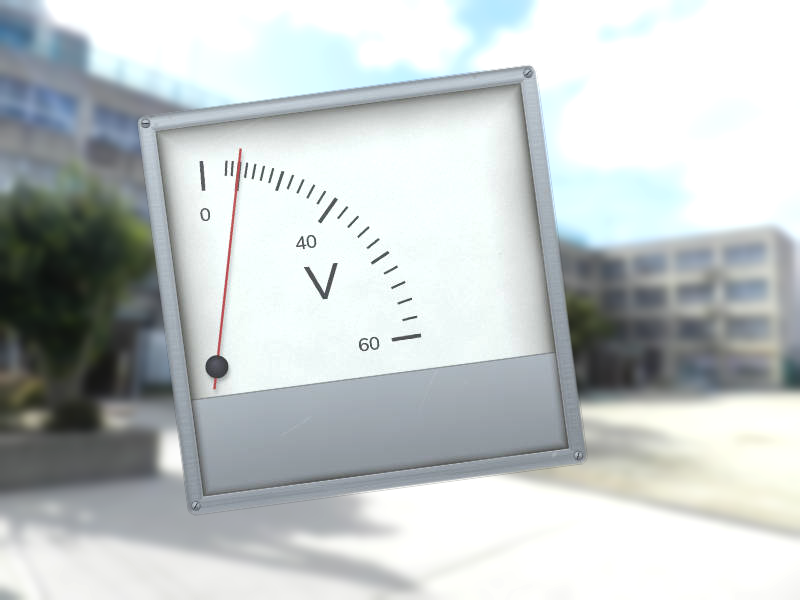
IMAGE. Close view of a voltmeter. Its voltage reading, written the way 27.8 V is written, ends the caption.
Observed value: 20 V
